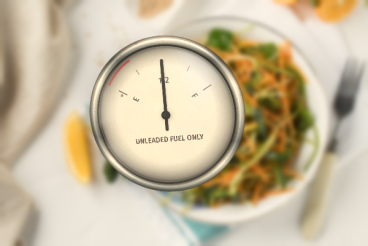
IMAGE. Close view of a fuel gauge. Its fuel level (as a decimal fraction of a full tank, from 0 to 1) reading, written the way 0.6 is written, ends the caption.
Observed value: 0.5
